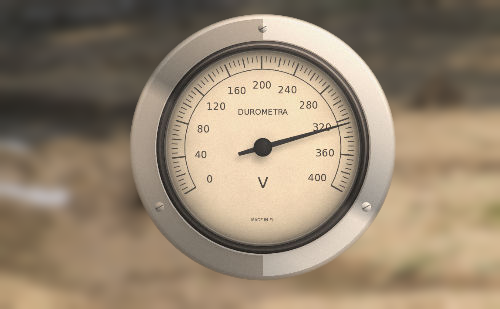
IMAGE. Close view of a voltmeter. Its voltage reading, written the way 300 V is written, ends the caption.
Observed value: 325 V
